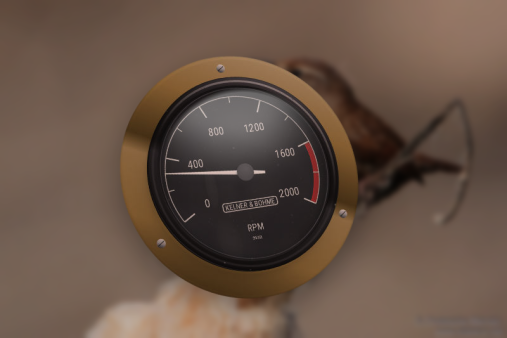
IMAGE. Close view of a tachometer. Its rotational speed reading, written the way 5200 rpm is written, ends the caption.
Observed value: 300 rpm
